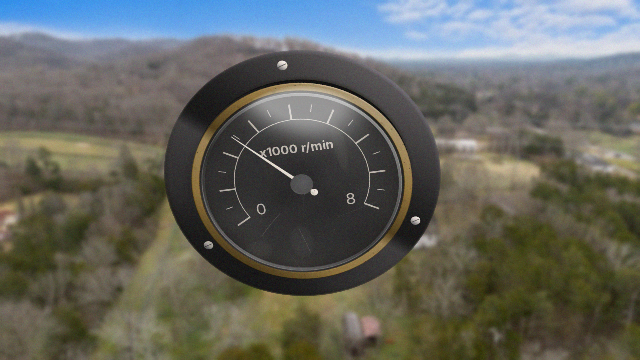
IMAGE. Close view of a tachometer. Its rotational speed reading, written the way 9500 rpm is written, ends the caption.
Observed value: 2500 rpm
